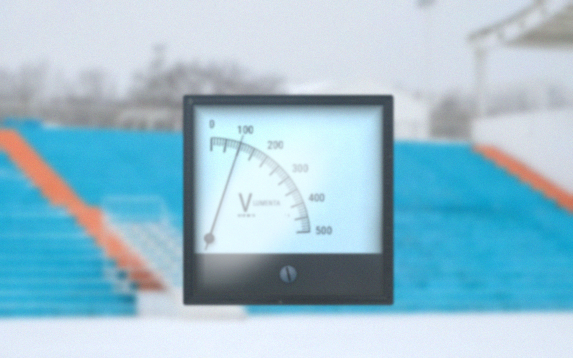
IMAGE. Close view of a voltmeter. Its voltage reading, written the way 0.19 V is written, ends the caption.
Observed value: 100 V
